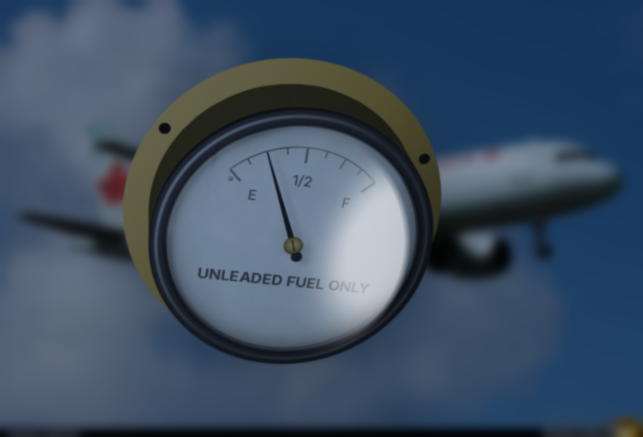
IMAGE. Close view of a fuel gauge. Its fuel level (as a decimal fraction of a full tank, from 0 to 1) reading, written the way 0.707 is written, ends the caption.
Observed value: 0.25
